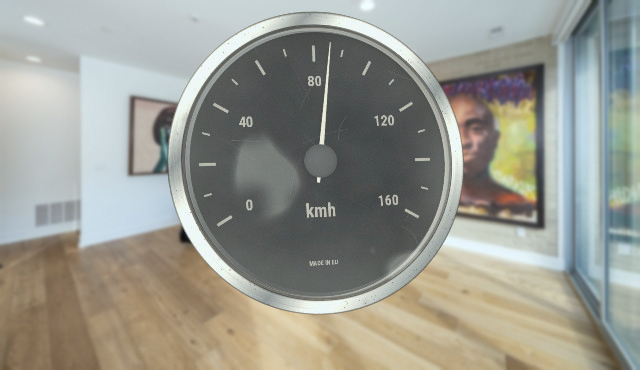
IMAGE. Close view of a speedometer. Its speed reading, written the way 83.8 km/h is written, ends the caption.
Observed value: 85 km/h
